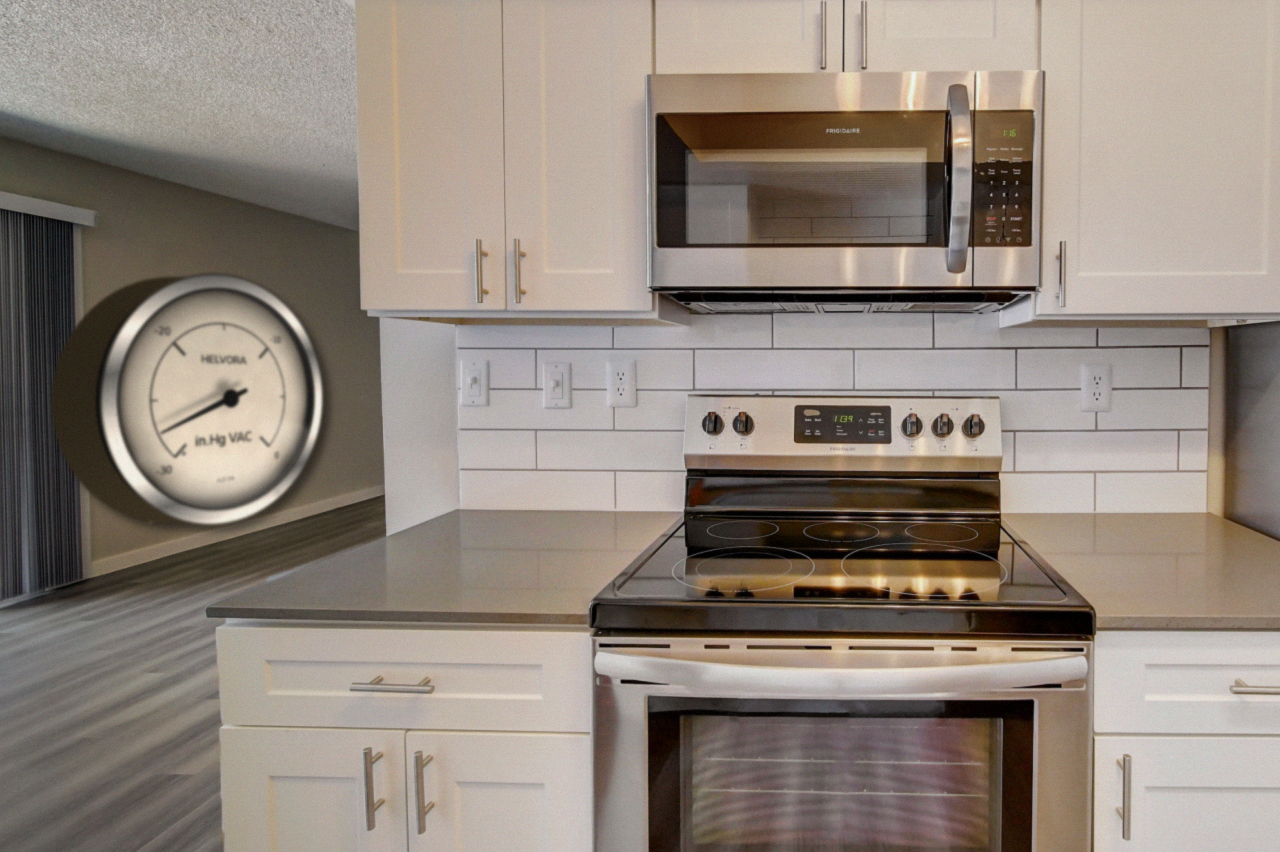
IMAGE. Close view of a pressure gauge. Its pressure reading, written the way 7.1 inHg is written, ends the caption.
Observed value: -27.5 inHg
